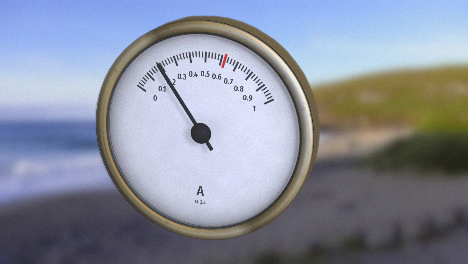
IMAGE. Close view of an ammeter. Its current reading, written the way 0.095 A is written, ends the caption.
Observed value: 0.2 A
